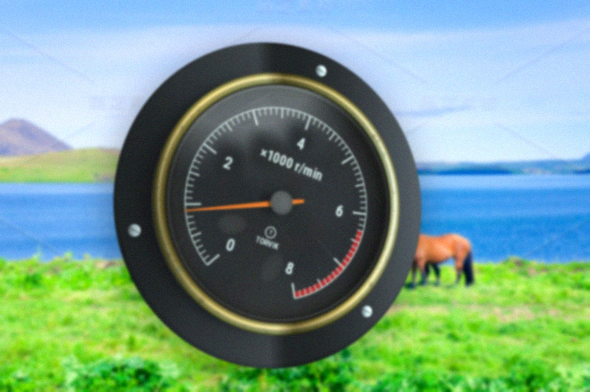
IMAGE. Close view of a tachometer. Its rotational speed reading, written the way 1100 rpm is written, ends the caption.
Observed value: 900 rpm
